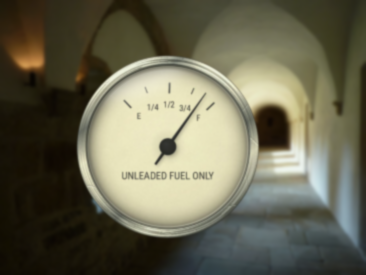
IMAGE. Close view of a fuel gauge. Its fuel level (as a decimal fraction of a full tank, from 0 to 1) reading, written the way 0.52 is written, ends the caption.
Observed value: 0.875
